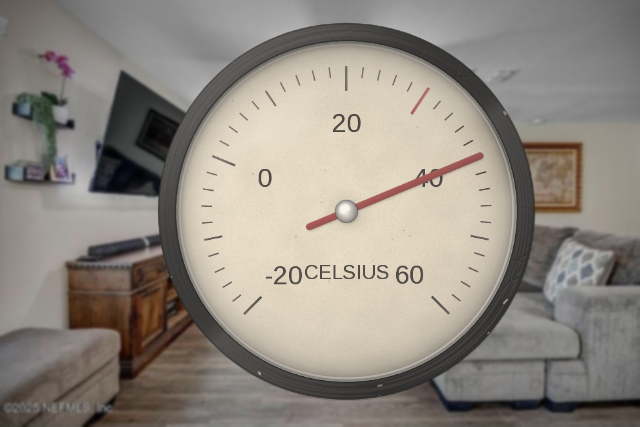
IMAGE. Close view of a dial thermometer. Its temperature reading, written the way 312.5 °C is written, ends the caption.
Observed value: 40 °C
